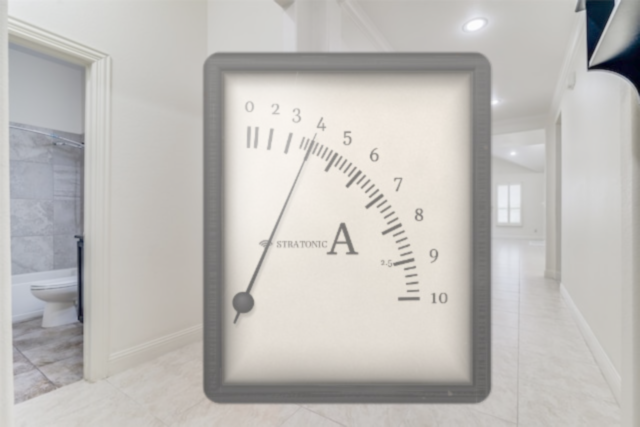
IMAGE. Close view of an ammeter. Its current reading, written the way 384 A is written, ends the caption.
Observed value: 4 A
